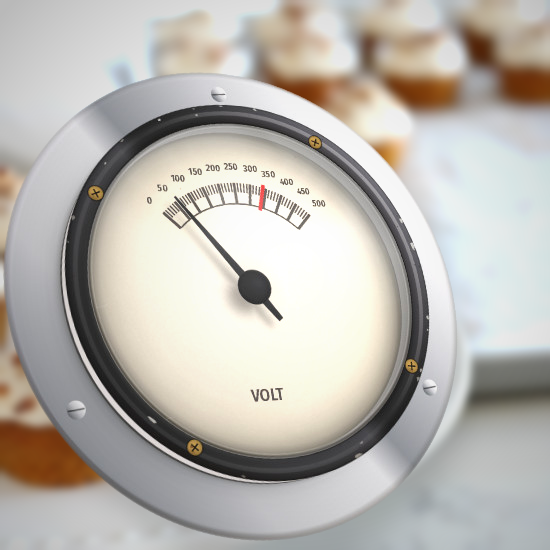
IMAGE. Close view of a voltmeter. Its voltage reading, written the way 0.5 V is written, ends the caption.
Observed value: 50 V
